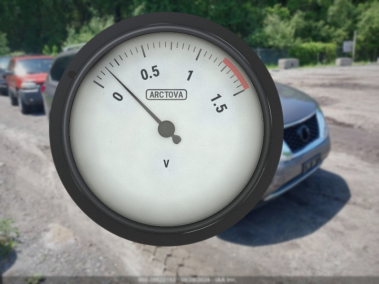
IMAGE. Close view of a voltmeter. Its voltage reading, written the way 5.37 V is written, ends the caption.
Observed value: 0.15 V
